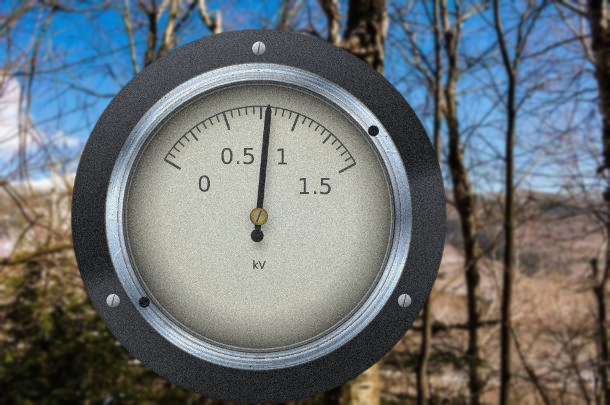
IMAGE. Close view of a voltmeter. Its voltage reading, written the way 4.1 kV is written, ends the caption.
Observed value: 0.8 kV
